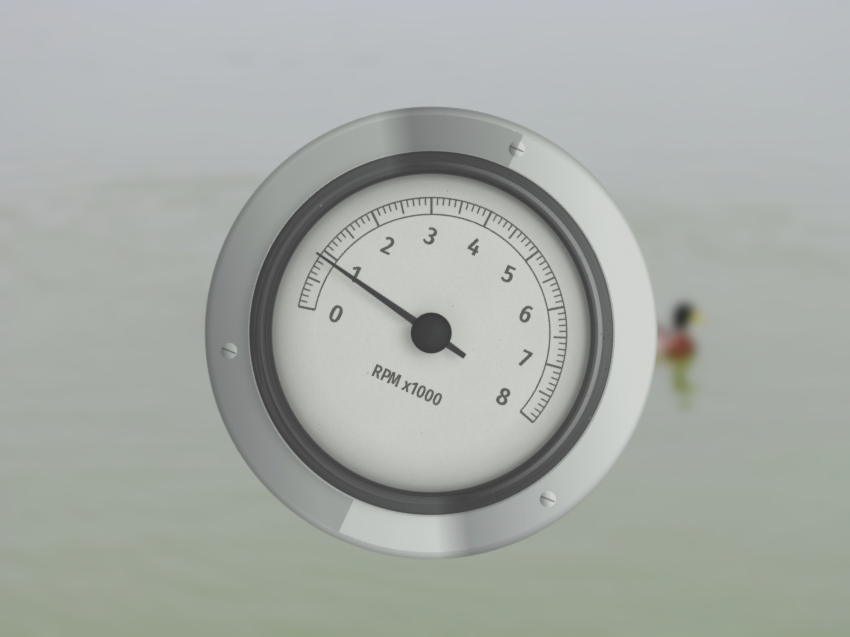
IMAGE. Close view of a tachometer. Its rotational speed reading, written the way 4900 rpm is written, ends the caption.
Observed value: 900 rpm
